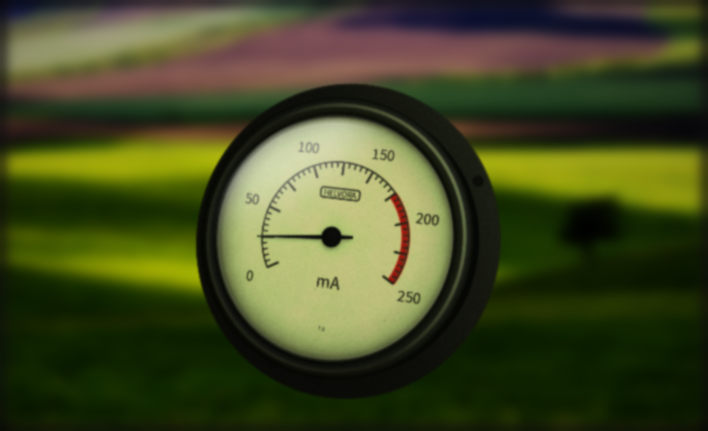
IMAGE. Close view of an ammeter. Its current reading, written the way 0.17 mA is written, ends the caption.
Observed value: 25 mA
